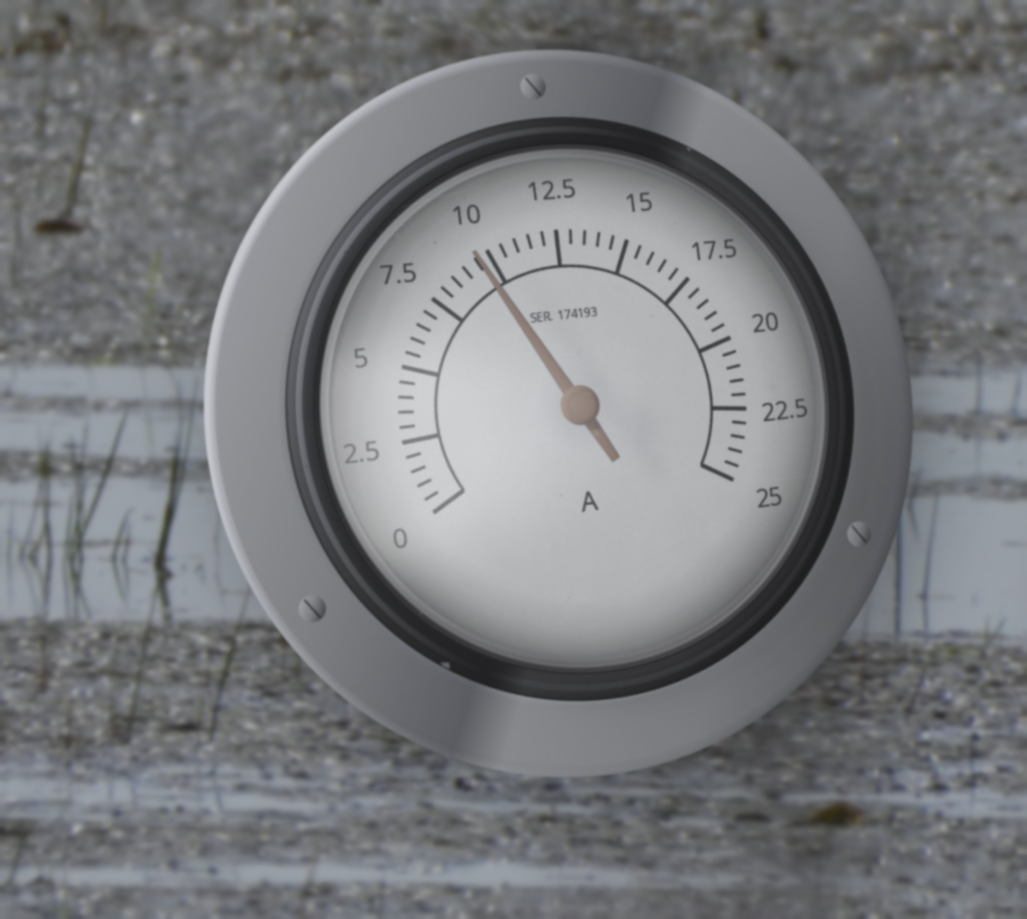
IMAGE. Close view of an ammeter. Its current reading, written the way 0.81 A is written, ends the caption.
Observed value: 9.5 A
